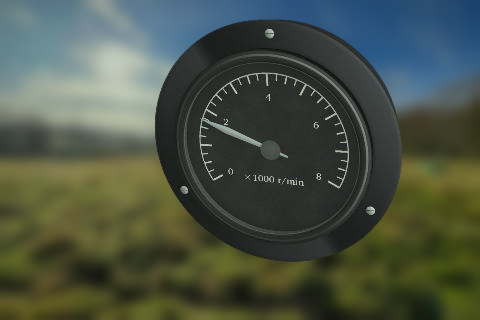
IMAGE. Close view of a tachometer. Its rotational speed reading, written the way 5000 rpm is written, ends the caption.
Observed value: 1750 rpm
